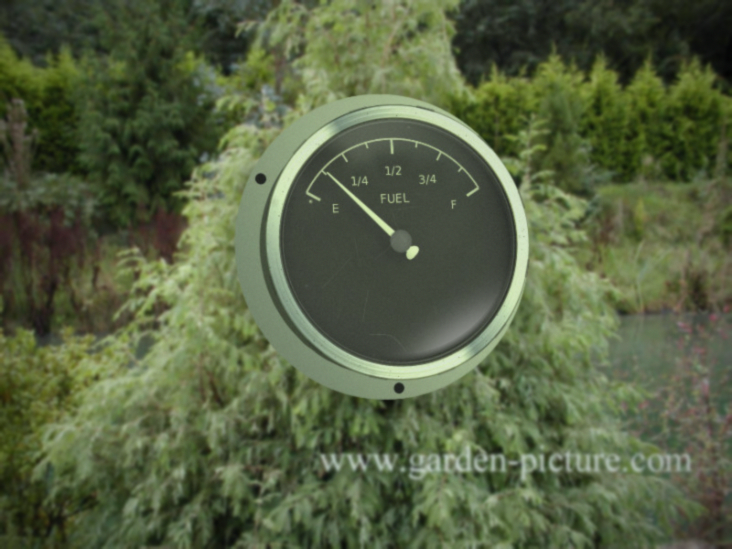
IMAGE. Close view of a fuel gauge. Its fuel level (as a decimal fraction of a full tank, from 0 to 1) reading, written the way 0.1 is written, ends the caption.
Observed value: 0.125
